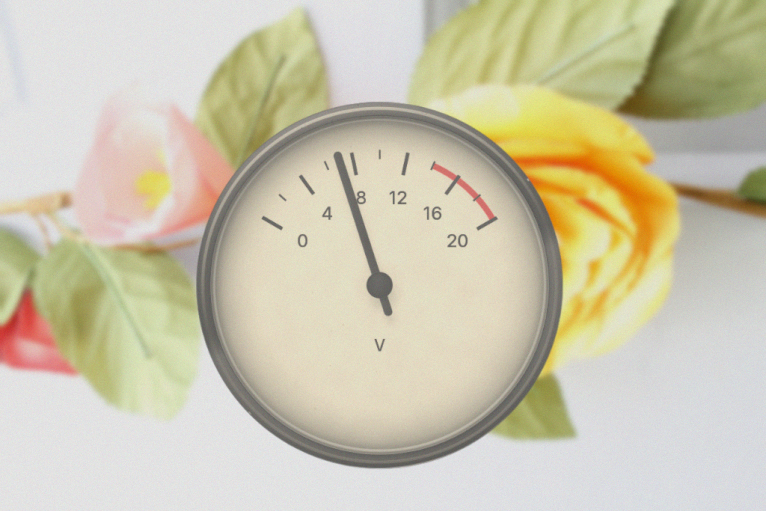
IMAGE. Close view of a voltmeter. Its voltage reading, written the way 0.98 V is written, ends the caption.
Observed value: 7 V
